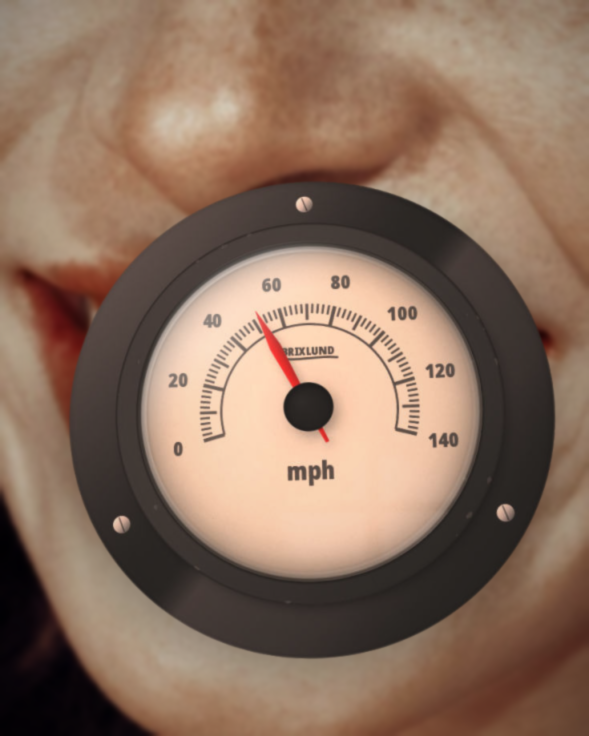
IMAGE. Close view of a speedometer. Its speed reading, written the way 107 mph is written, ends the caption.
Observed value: 52 mph
